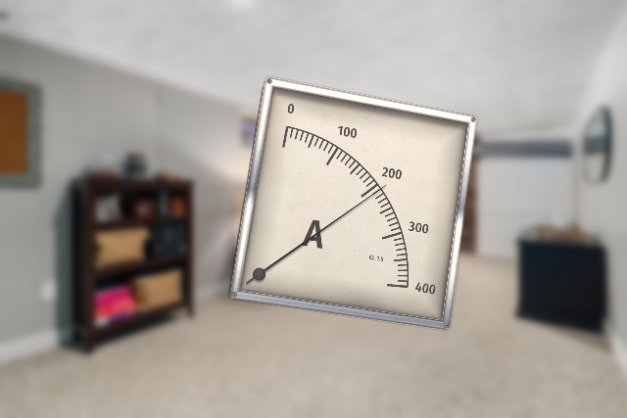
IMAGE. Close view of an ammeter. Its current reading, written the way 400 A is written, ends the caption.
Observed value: 210 A
